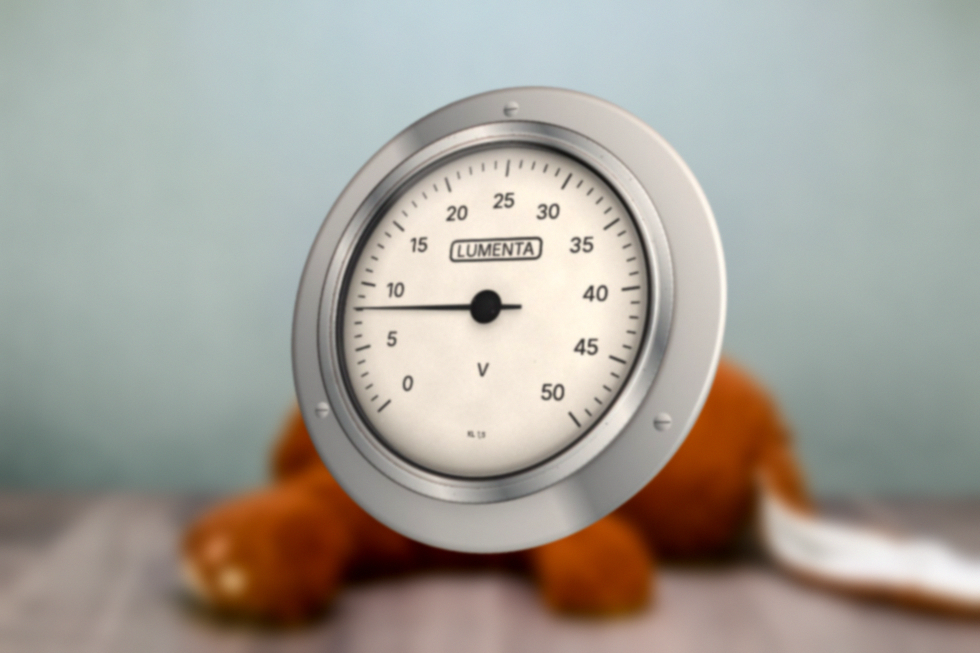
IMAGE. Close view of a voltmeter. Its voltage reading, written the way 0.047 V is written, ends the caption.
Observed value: 8 V
